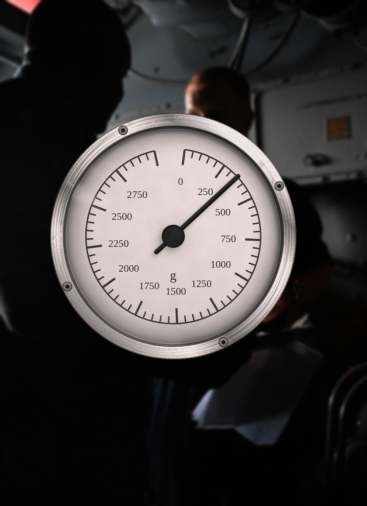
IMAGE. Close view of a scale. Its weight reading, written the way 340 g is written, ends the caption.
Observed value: 350 g
